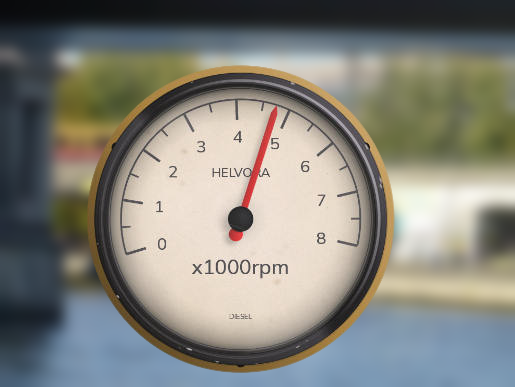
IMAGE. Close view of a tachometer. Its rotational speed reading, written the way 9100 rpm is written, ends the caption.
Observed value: 4750 rpm
